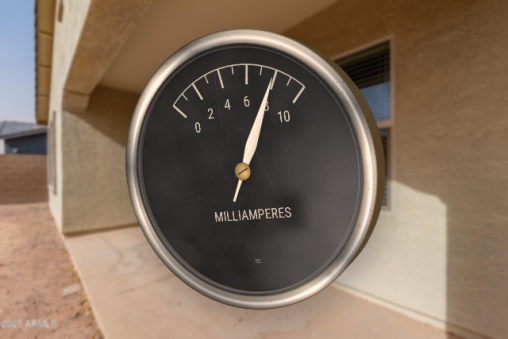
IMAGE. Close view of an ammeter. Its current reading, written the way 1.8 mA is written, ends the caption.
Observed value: 8 mA
